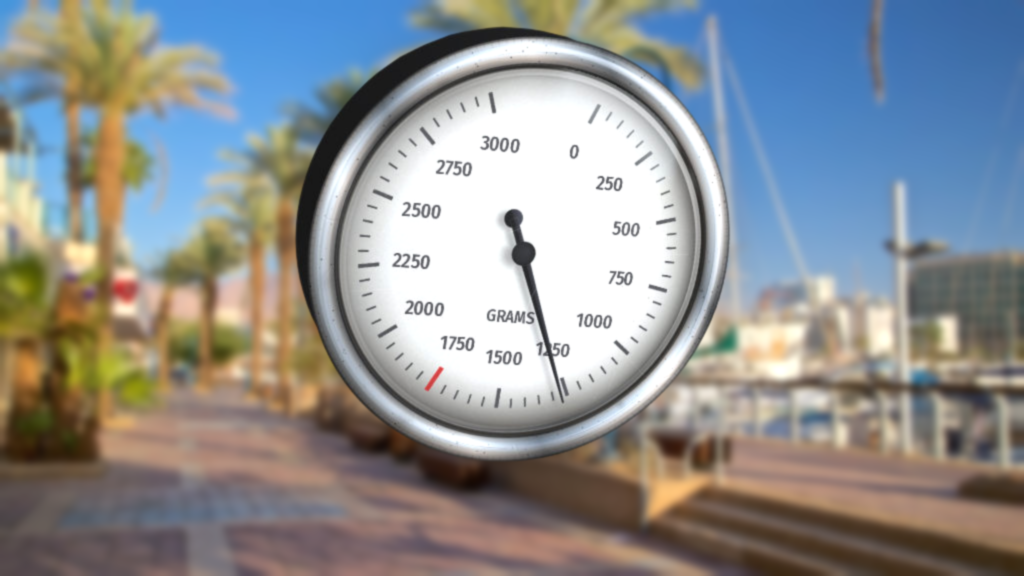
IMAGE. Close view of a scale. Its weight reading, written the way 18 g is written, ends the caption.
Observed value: 1275 g
